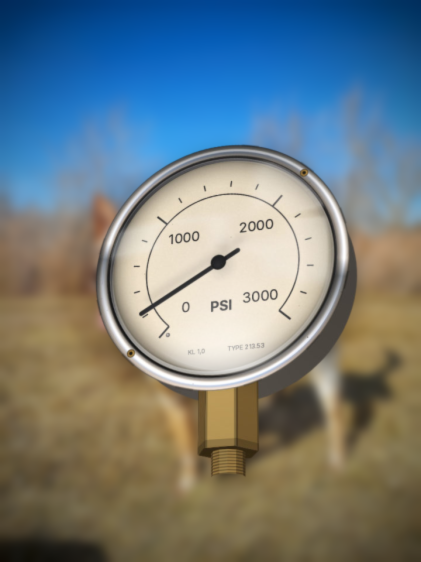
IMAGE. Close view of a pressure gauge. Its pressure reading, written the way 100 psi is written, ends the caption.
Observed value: 200 psi
